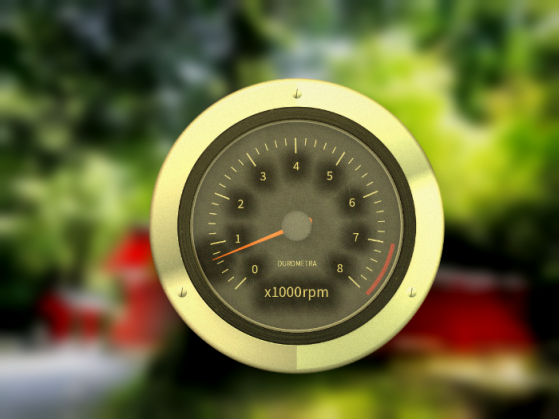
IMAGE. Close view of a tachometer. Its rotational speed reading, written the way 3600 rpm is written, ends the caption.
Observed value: 700 rpm
